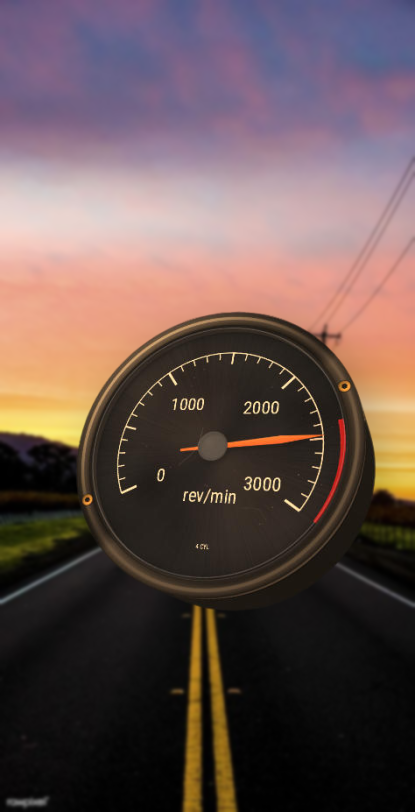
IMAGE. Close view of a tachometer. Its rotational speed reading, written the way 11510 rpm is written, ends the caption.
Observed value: 2500 rpm
